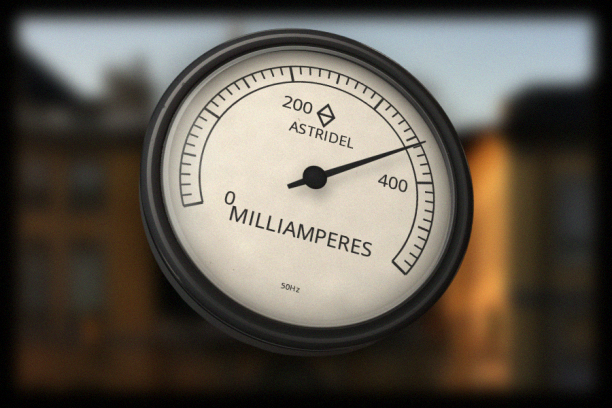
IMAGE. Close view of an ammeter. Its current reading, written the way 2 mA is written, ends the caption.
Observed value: 360 mA
